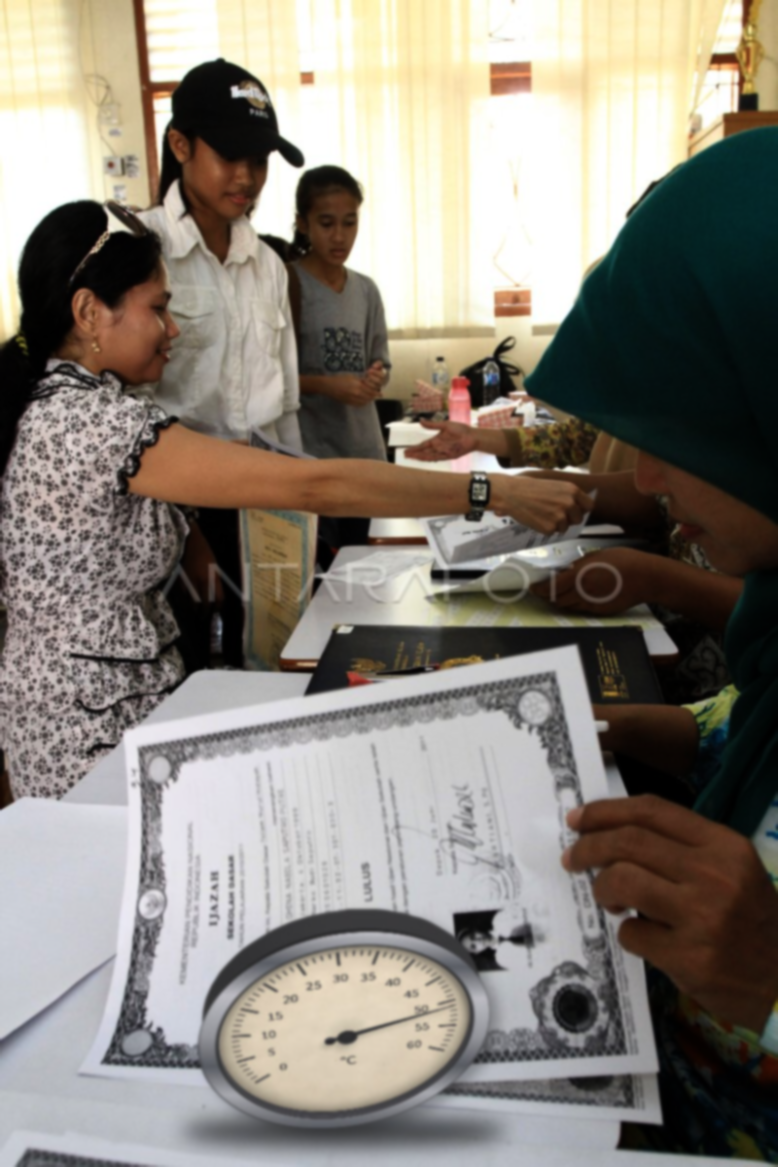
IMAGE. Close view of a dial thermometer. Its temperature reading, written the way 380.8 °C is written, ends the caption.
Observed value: 50 °C
